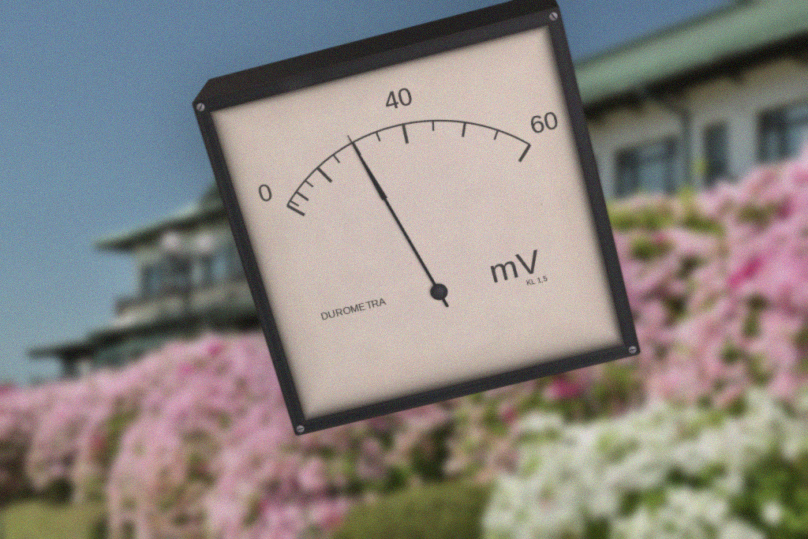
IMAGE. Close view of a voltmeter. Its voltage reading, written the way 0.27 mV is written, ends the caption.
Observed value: 30 mV
